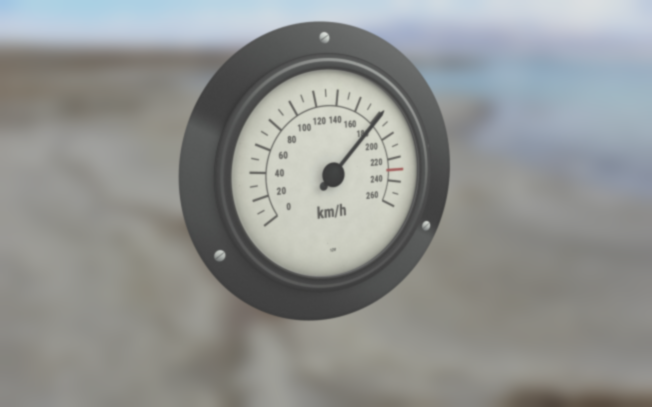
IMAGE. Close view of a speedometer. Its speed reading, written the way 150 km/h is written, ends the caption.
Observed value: 180 km/h
